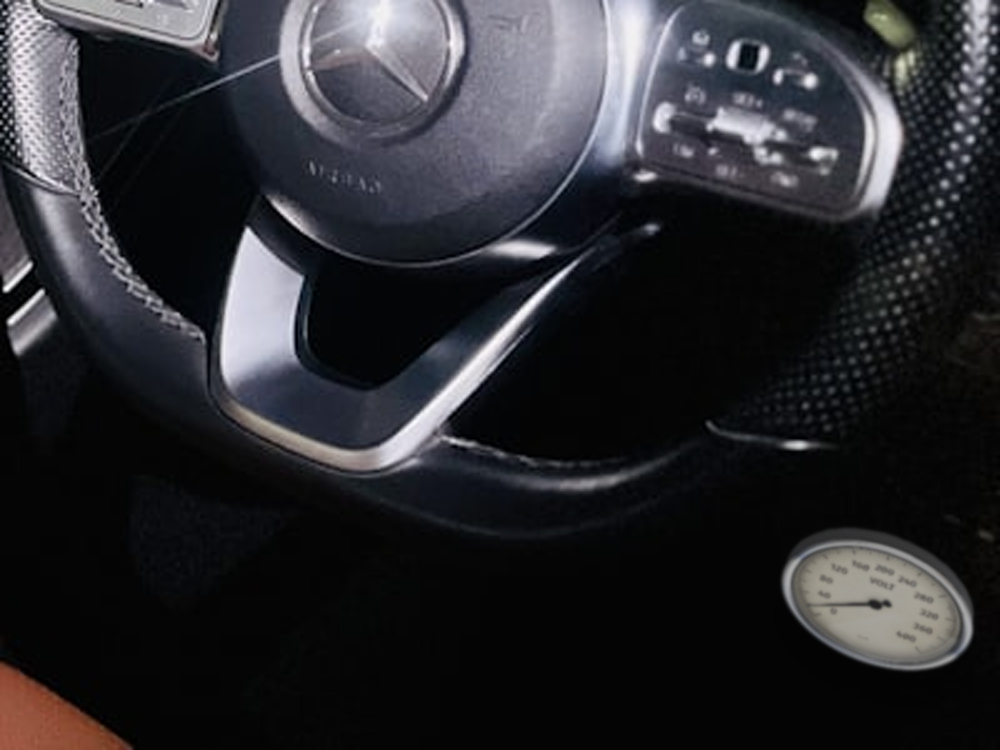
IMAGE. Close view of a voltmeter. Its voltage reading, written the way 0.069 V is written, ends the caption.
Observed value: 20 V
